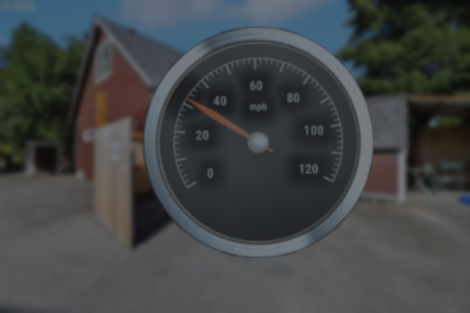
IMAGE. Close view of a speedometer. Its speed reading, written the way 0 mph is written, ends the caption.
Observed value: 32 mph
